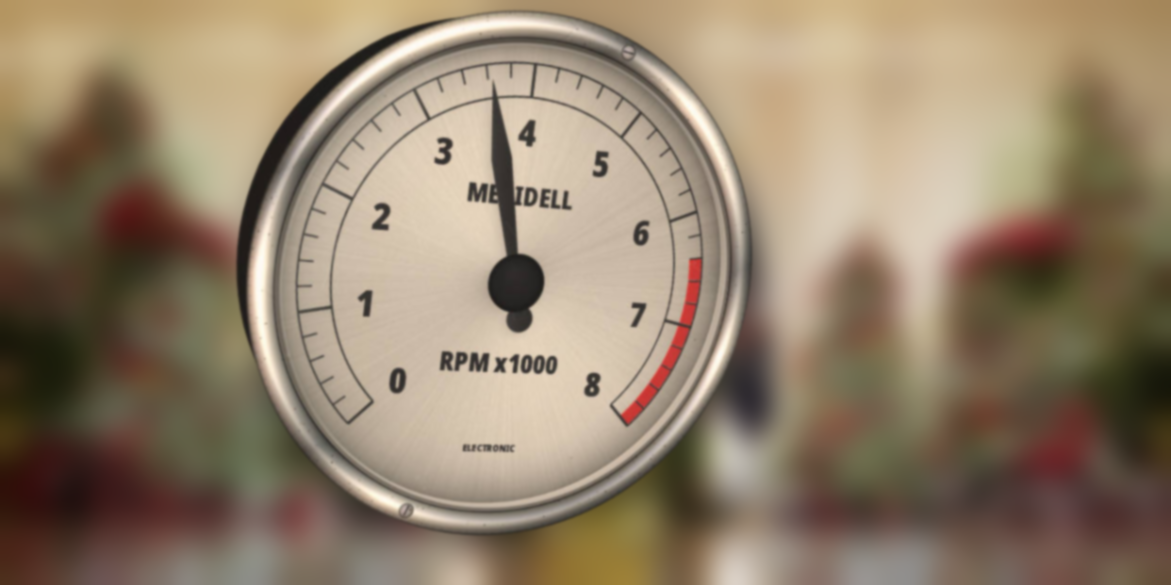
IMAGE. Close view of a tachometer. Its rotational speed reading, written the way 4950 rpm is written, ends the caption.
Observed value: 3600 rpm
